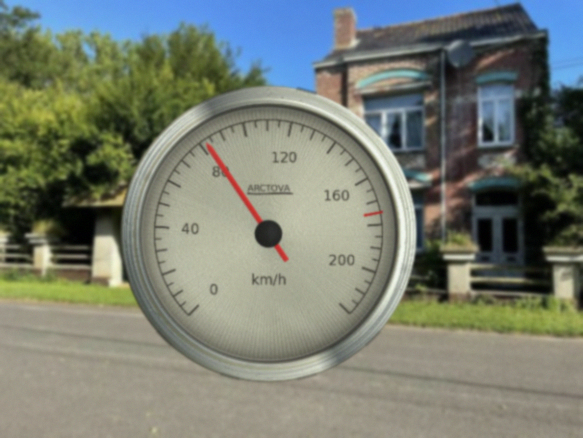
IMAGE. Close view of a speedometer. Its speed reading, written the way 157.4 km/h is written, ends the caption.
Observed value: 82.5 km/h
